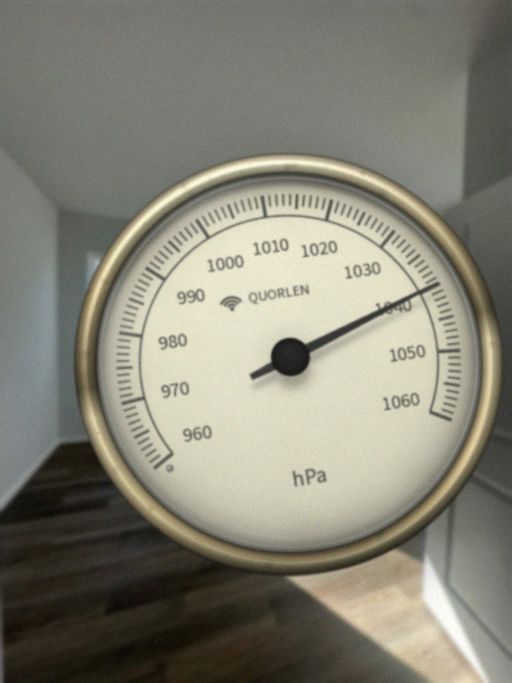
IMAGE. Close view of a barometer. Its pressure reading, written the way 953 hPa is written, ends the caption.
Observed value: 1040 hPa
